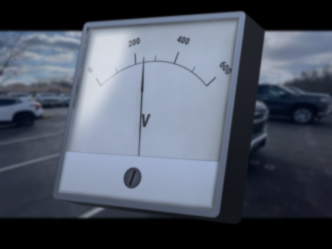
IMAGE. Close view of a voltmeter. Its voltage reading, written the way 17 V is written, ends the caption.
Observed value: 250 V
